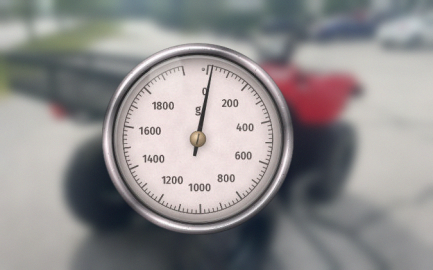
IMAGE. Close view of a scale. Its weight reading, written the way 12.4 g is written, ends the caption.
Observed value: 20 g
